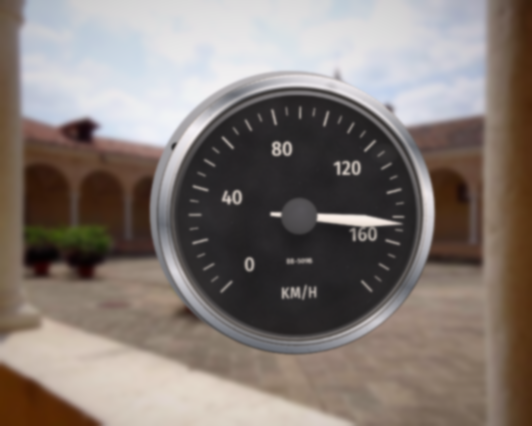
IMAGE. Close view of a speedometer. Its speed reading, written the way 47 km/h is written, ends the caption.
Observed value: 152.5 km/h
